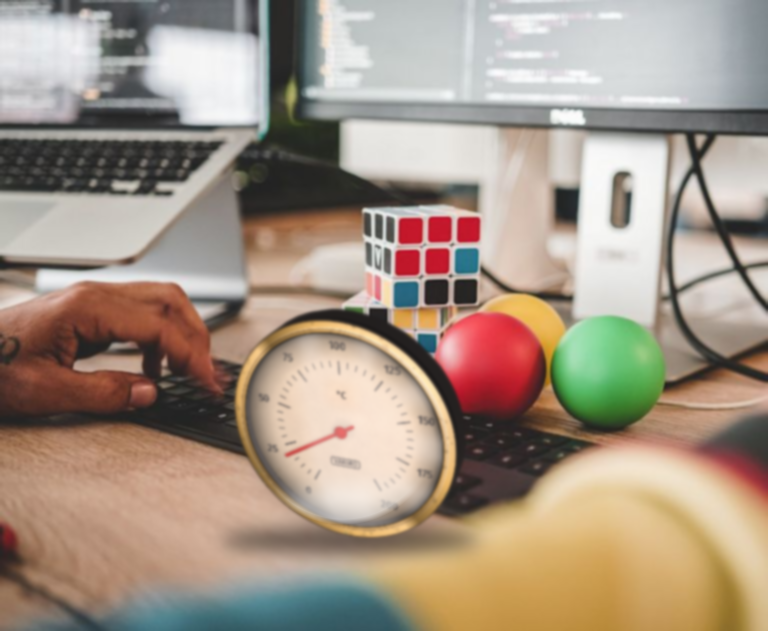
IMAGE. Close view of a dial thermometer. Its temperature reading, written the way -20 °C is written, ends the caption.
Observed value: 20 °C
